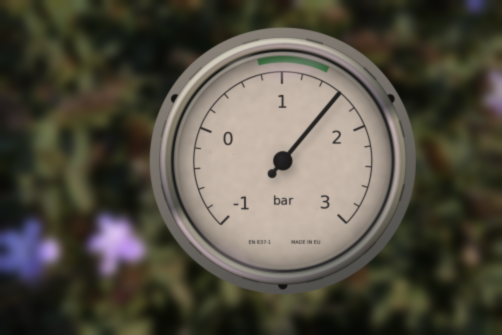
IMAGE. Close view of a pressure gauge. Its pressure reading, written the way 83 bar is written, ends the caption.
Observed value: 1.6 bar
